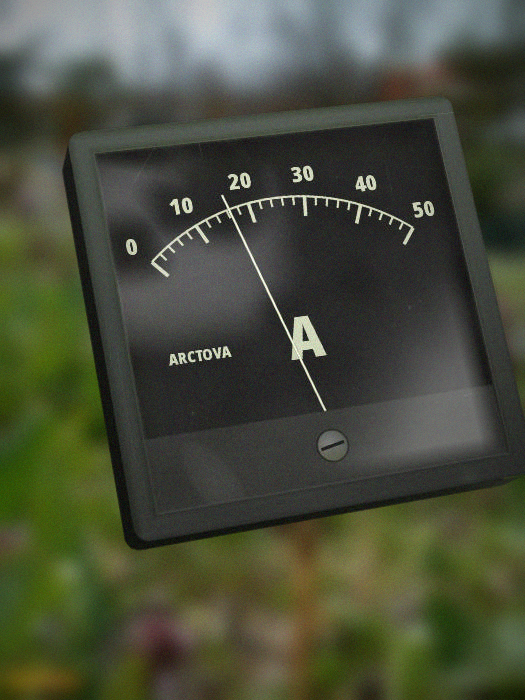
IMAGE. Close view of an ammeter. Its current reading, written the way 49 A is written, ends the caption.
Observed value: 16 A
